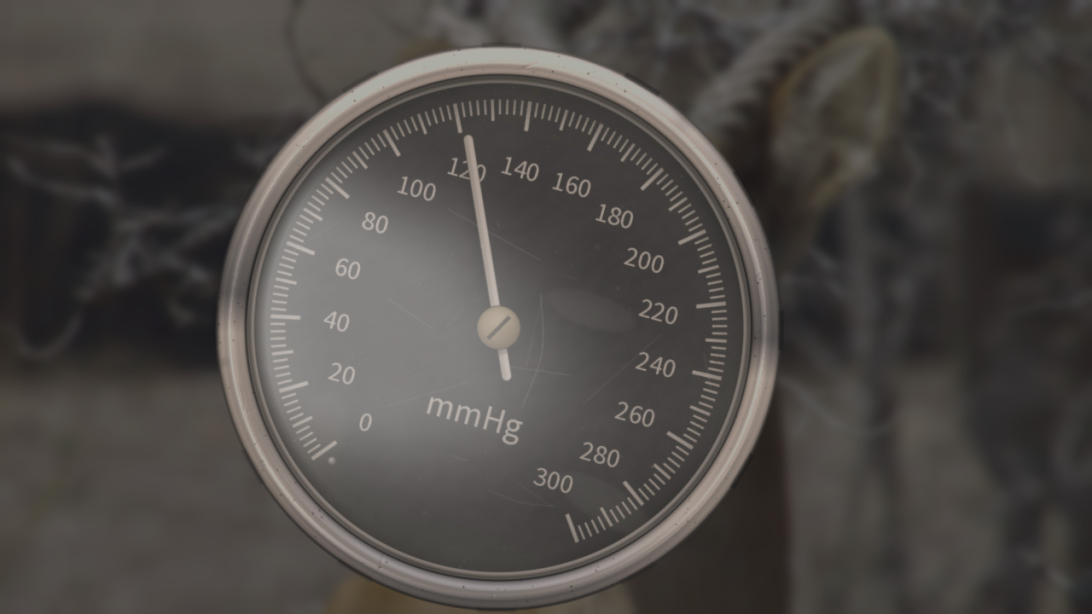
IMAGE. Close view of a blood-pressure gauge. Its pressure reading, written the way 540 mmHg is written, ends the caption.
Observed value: 122 mmHg
